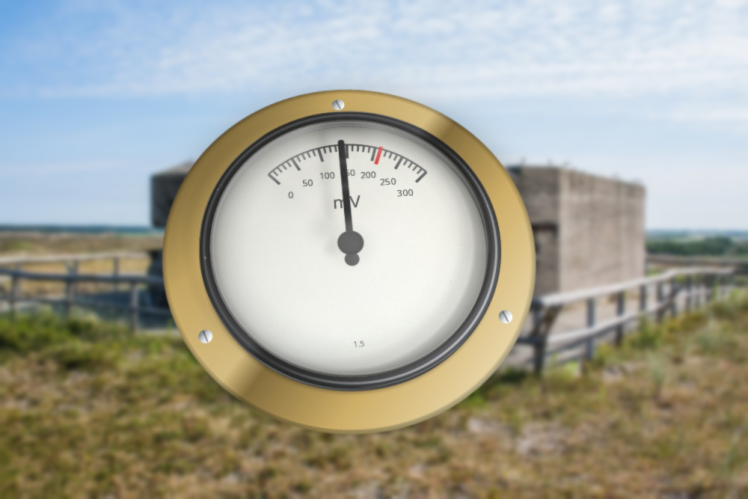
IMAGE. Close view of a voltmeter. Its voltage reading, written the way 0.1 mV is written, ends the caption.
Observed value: 140 mV
